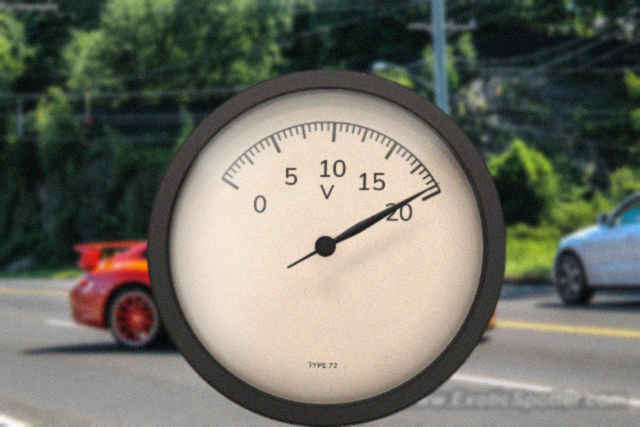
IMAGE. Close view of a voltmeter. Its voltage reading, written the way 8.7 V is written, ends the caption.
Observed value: 19.5 V
